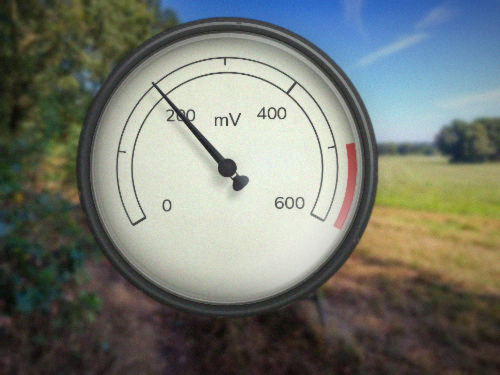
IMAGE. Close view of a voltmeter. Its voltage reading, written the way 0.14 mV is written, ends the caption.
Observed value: 200 mV
